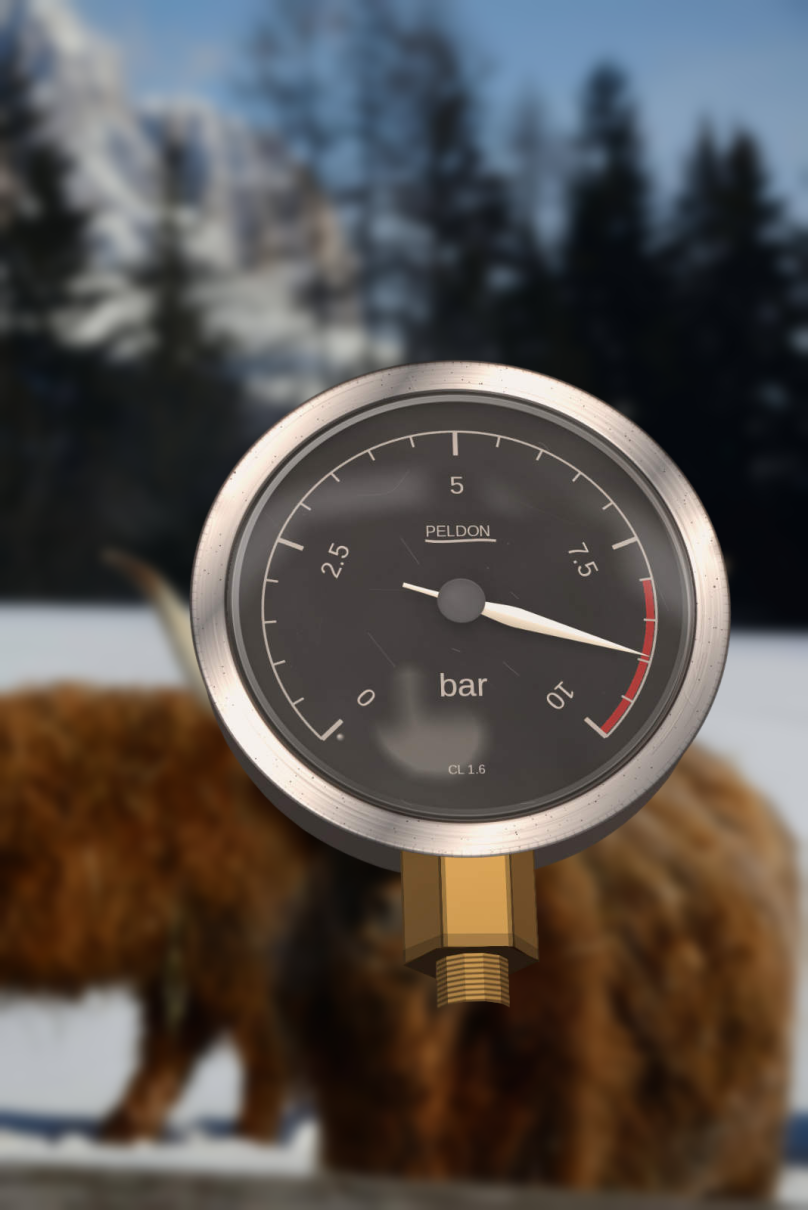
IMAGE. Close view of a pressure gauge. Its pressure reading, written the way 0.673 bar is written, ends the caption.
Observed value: 9 bar
